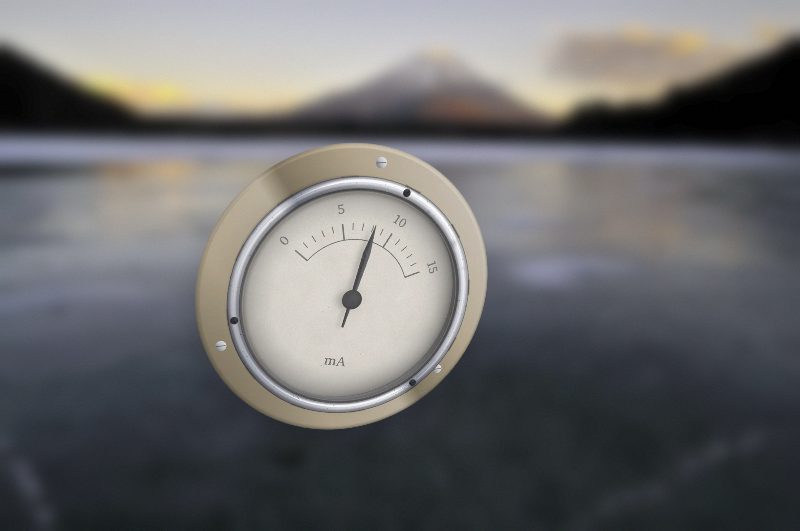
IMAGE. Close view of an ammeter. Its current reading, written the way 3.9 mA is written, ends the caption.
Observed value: 8 mA
